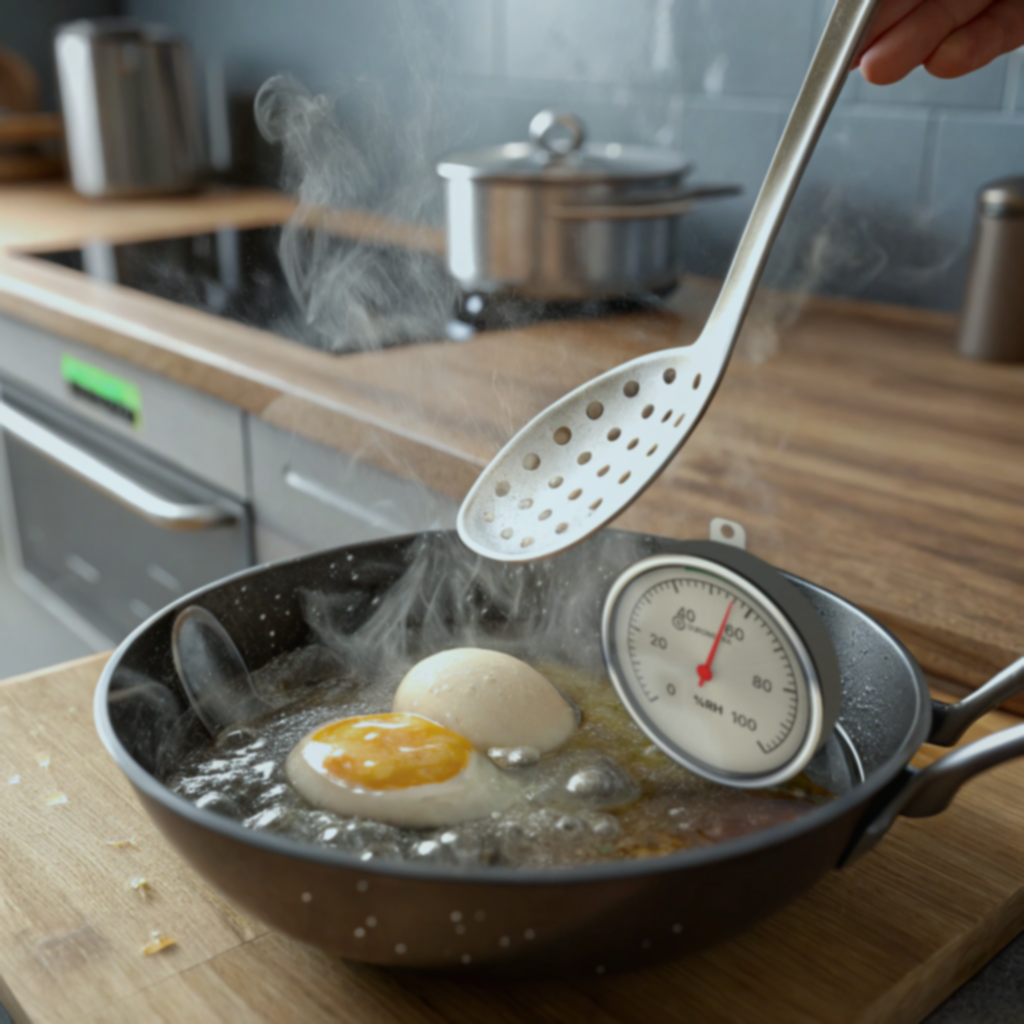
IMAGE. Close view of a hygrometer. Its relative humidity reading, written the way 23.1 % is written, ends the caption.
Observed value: 56 %
